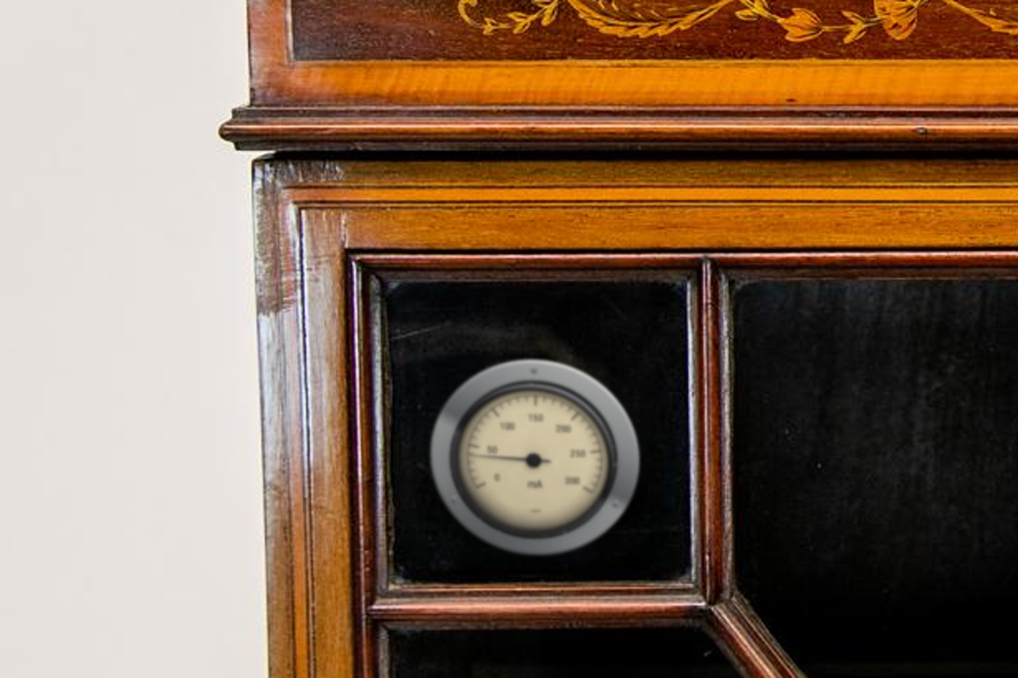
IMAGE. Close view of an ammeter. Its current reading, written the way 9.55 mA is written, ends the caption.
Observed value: 40 mA
